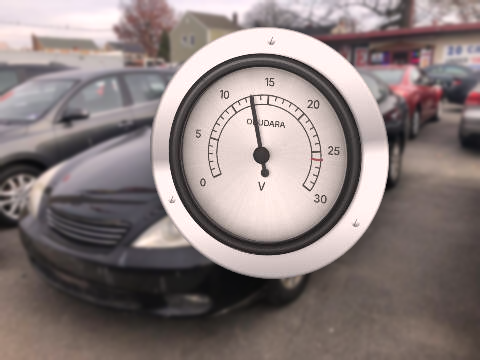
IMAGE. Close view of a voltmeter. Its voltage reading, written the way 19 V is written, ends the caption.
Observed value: 13 V
